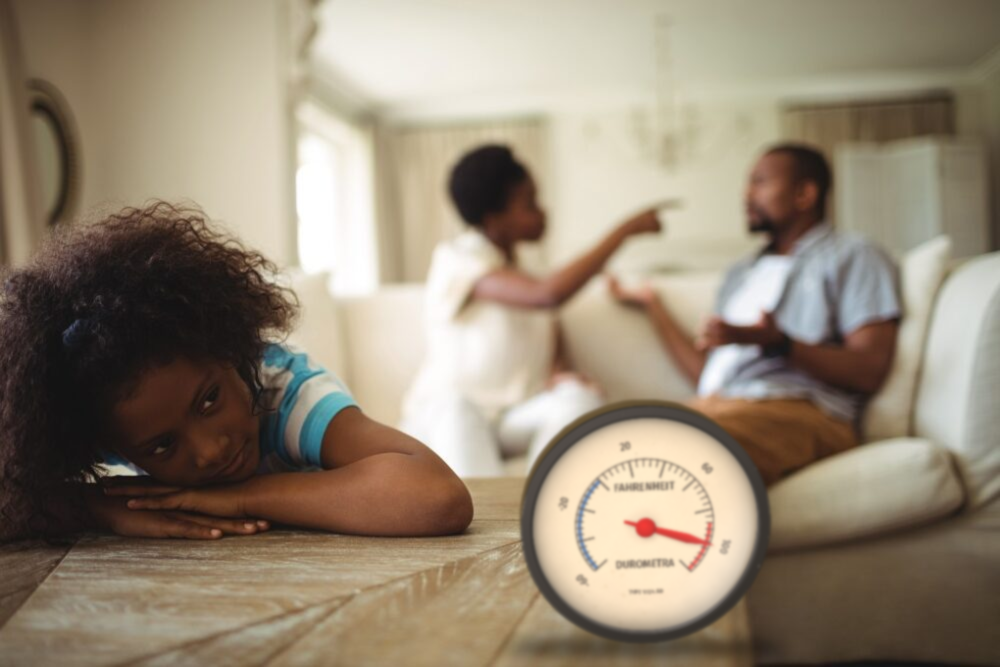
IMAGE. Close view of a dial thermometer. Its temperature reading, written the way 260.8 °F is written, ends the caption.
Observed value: 100 °F
